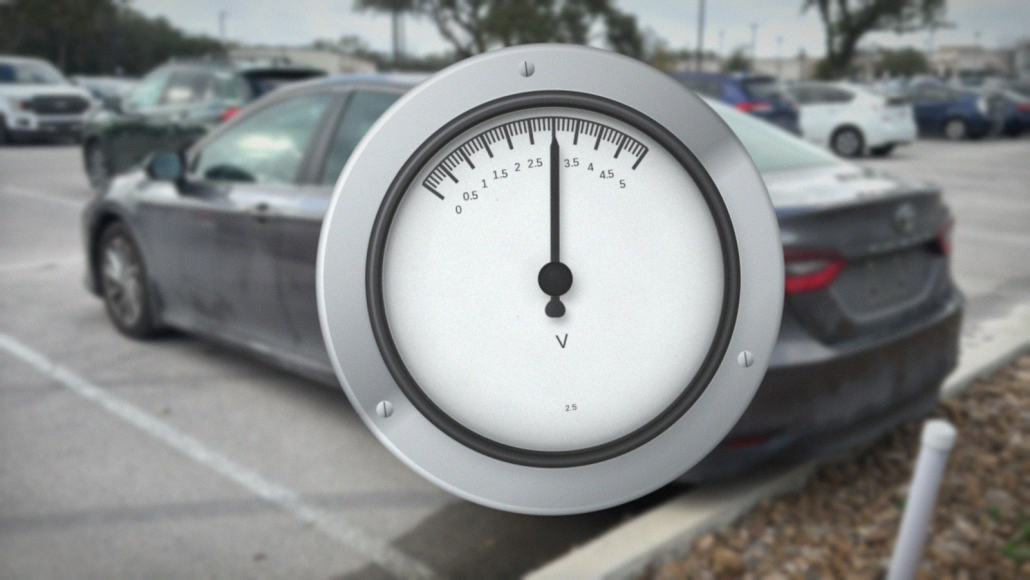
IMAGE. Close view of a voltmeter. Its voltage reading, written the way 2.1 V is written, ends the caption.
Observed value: 3 V
